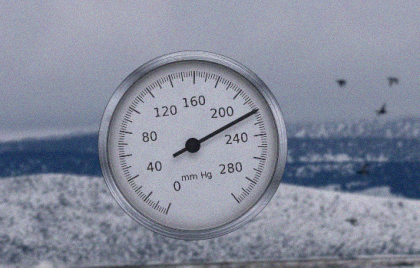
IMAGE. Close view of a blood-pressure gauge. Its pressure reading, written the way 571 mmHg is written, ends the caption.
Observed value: 220 mmHg
